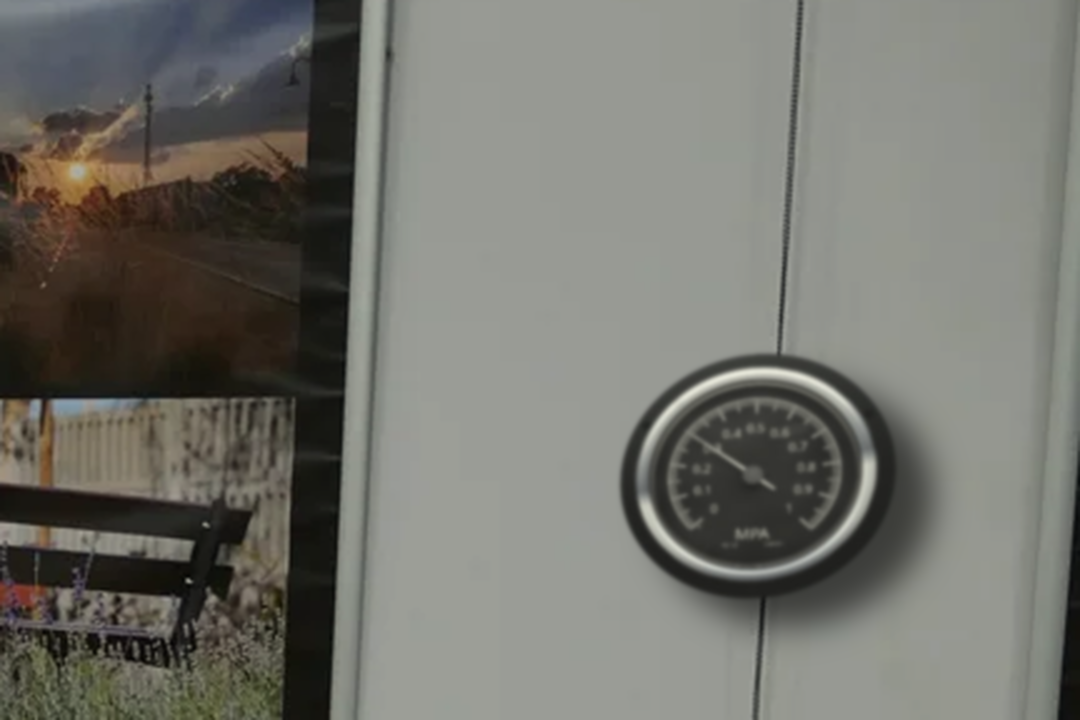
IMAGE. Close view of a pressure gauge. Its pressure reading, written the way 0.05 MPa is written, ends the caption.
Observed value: 0.3 MPa
